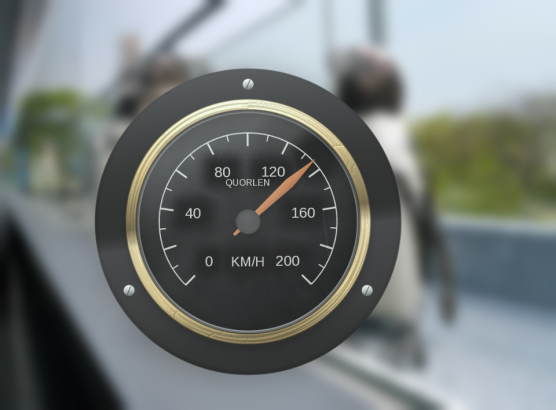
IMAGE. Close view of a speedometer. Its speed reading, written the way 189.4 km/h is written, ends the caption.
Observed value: 135 km/h
